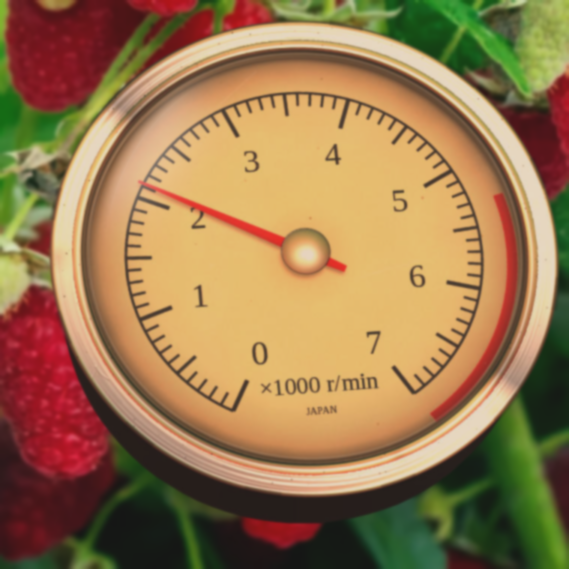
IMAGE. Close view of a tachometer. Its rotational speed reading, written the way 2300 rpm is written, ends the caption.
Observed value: 2100 rpm
